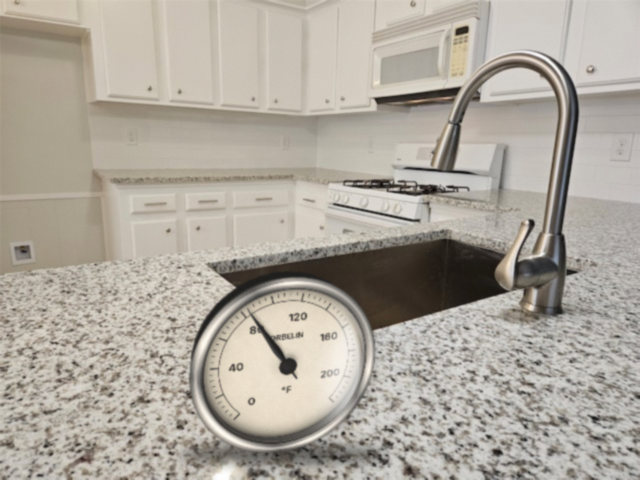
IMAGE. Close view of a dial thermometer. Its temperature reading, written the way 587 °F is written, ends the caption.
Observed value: 84 °F
